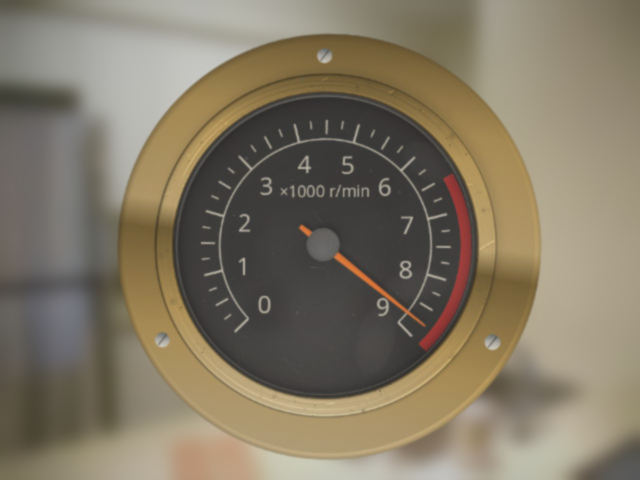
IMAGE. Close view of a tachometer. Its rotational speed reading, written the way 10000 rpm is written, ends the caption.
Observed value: 8750 rpm
